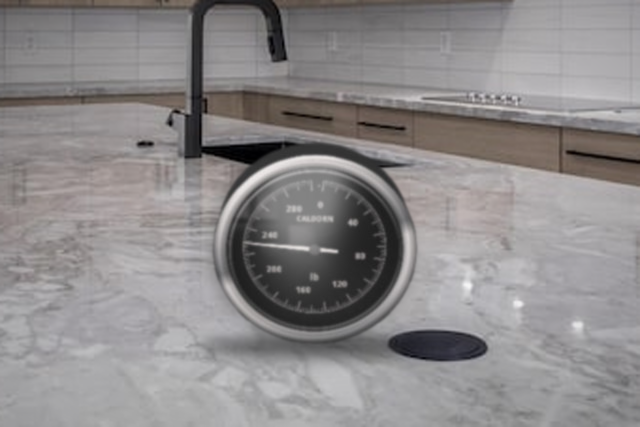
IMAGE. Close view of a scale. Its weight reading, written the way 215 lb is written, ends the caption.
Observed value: 230 lb
